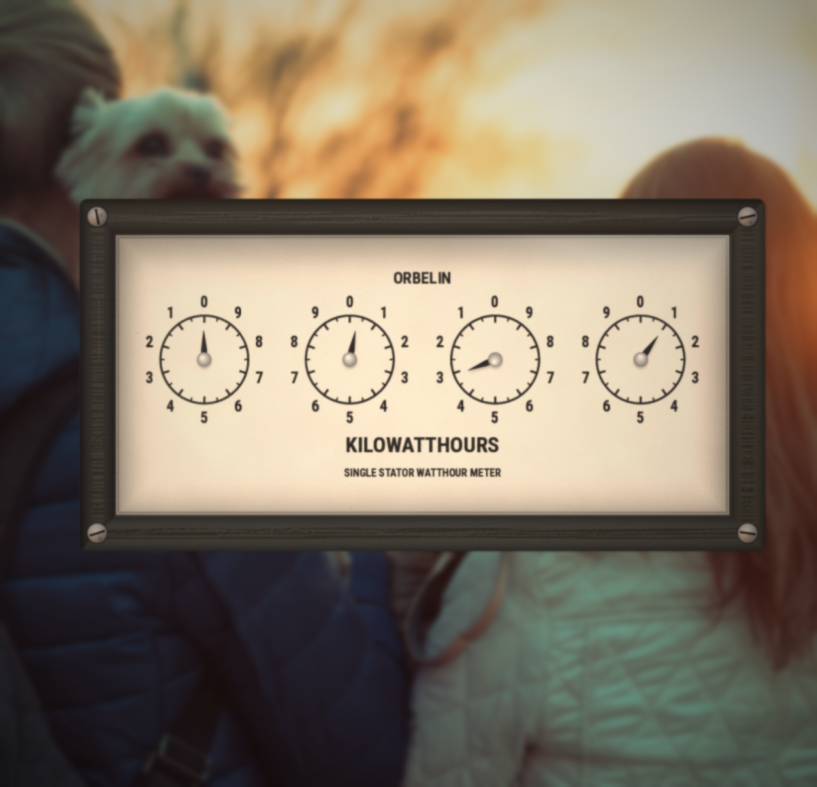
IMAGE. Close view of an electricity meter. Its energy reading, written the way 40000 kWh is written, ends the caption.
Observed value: 31 kWh
